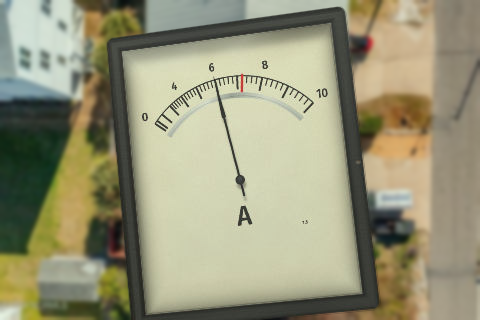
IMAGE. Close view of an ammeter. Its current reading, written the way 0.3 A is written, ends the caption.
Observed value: 6 A
